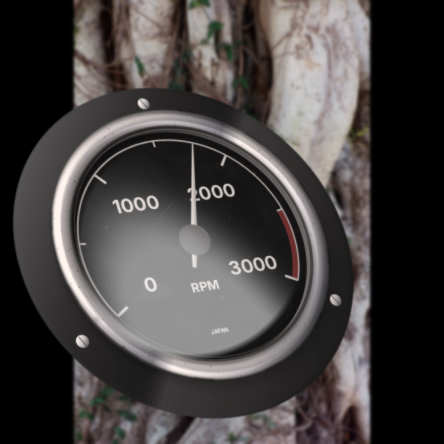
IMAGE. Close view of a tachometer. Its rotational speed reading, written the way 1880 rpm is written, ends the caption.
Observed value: 1750 rpm
